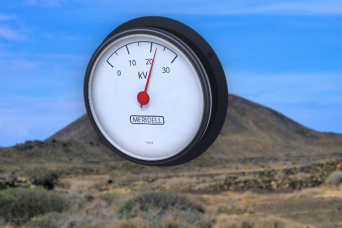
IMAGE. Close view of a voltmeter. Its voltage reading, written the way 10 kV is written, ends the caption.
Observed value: 22.5 kV
